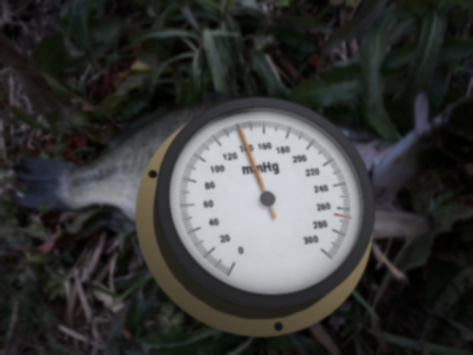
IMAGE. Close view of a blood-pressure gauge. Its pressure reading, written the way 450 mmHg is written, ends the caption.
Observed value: 140 mmHg
